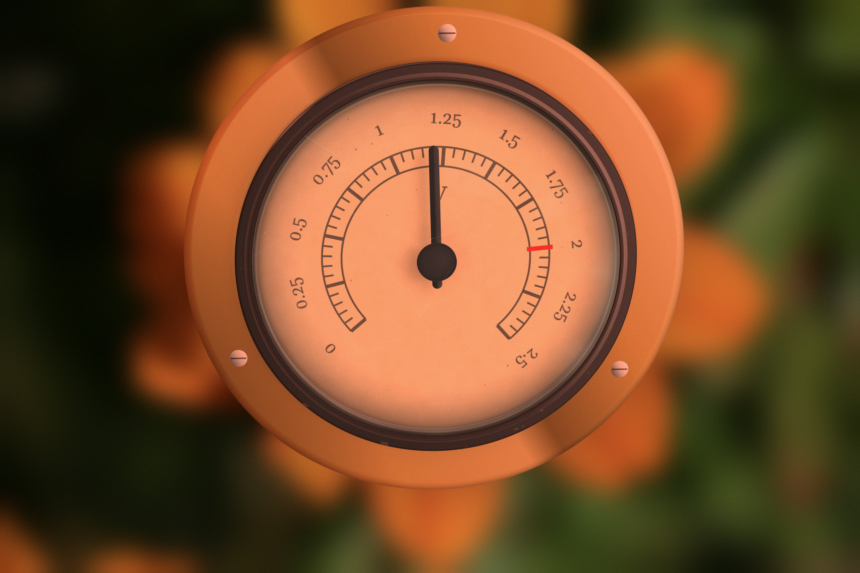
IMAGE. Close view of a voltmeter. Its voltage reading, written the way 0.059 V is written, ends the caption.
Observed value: 1.2 V
